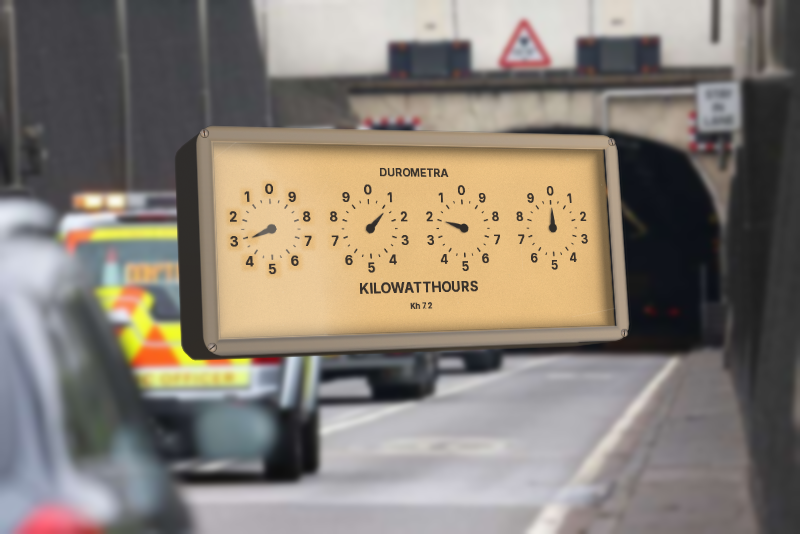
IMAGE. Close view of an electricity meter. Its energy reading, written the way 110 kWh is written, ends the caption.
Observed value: 3120 kWh
